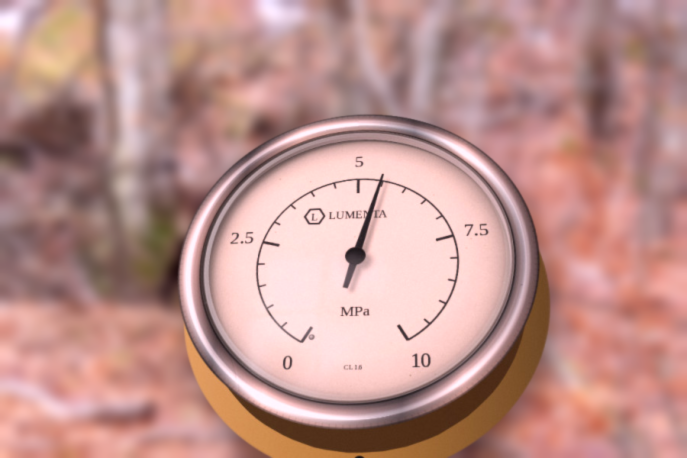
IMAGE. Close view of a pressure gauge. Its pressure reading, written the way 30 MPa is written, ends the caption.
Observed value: 5.5 MPa
